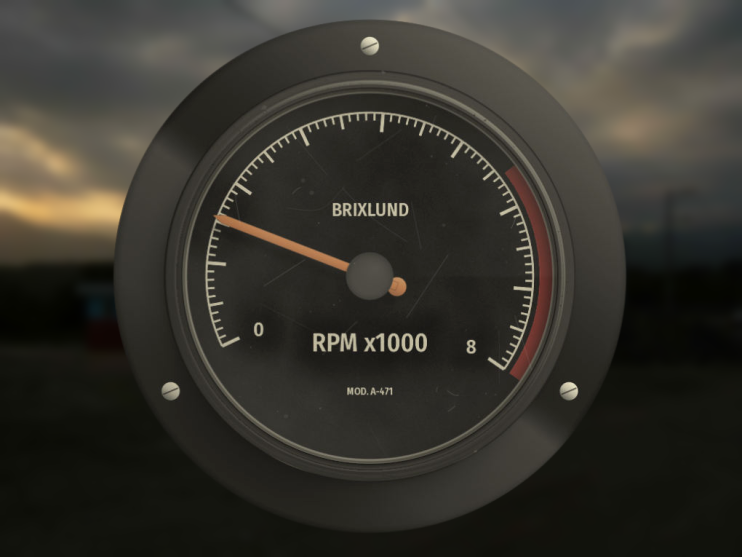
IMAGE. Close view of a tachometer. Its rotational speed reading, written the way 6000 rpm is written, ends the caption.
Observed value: 1550 rpm
